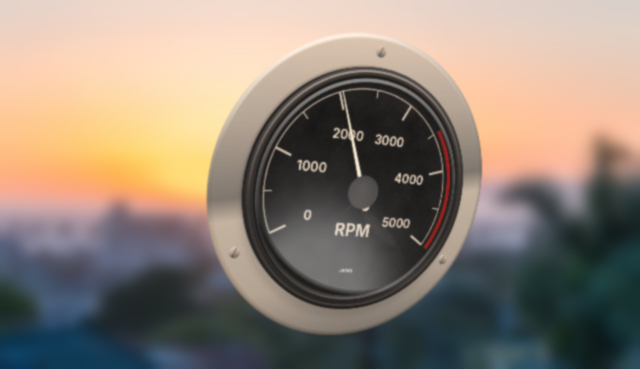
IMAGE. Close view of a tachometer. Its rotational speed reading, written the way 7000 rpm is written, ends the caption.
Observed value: 2000 rpm
